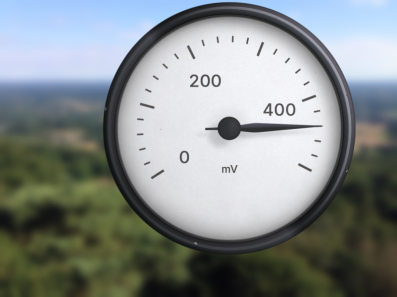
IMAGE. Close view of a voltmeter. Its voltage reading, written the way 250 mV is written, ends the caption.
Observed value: 440 mV
